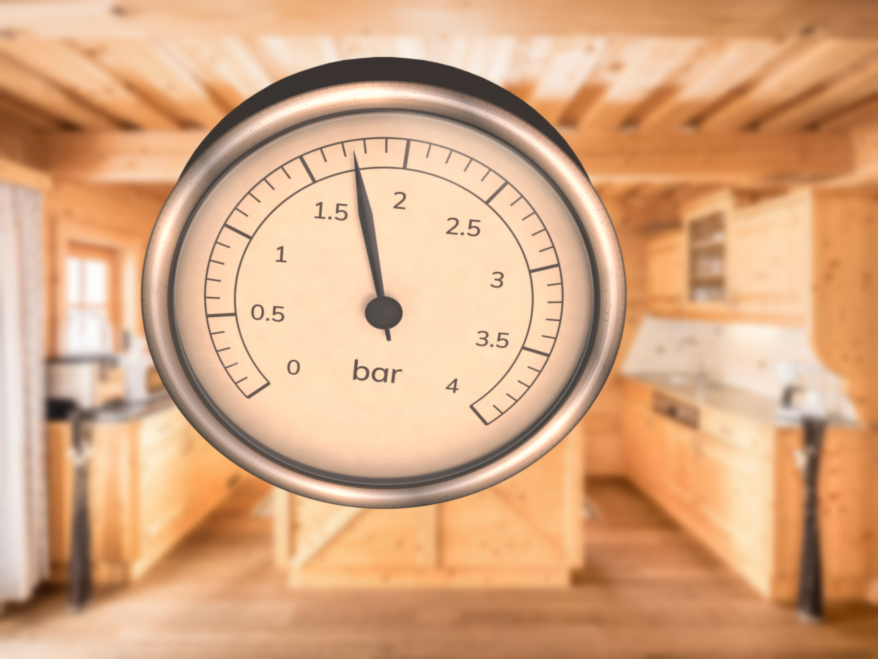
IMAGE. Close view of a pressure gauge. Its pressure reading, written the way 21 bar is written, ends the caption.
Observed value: 1.75 bar
